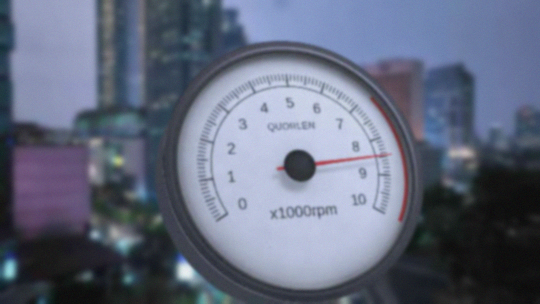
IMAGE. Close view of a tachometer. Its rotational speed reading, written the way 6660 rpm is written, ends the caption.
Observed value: 8500 rpm
